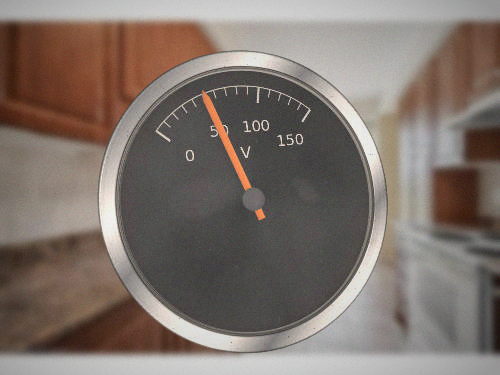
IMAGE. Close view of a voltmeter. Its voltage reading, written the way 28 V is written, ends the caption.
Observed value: 50 V
